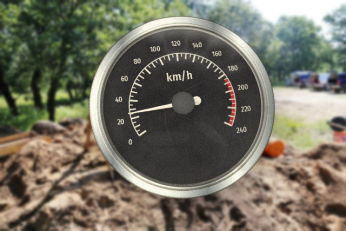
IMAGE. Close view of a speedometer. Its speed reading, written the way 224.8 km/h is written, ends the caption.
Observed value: 25 km/h
